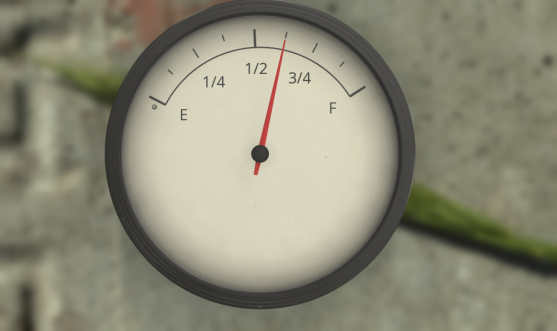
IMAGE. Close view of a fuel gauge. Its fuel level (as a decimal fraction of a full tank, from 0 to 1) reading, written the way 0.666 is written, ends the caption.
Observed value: 0.625
